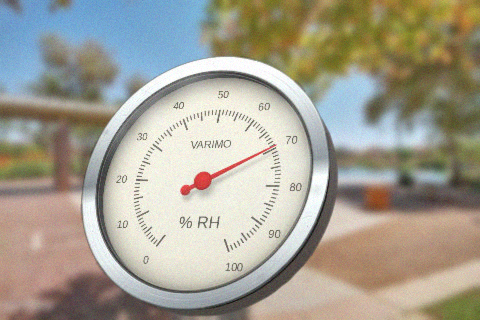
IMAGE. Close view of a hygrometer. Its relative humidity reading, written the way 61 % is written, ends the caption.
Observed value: 70 %
